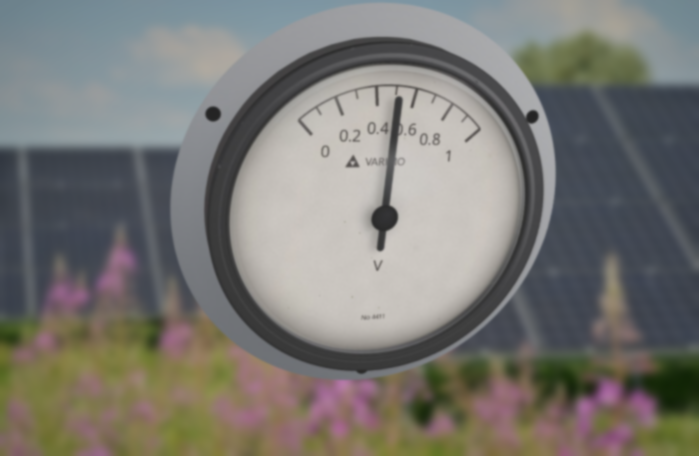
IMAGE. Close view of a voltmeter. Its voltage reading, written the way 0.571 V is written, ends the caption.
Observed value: 0.5 V
